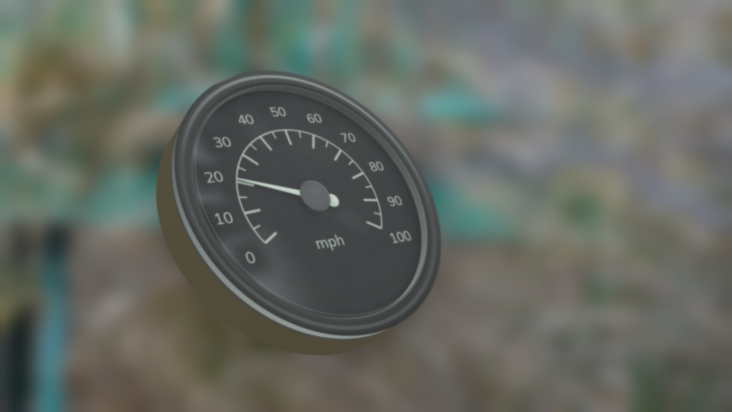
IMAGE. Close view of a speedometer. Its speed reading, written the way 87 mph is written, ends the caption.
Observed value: 20 mph
